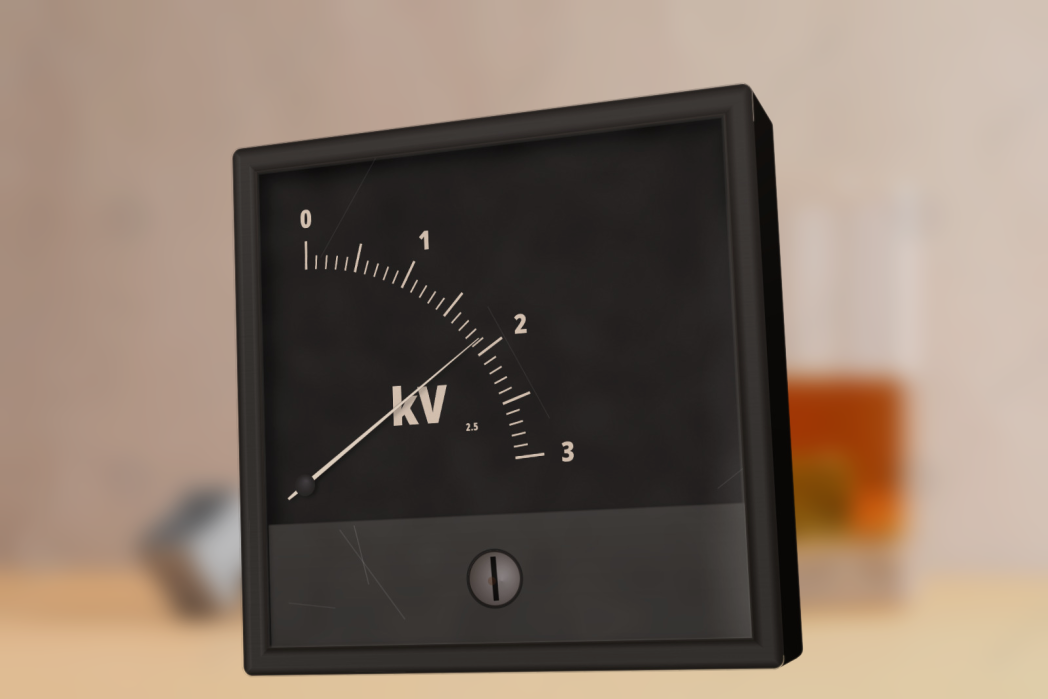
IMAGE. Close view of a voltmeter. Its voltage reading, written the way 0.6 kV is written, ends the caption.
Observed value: 1.9 kV
